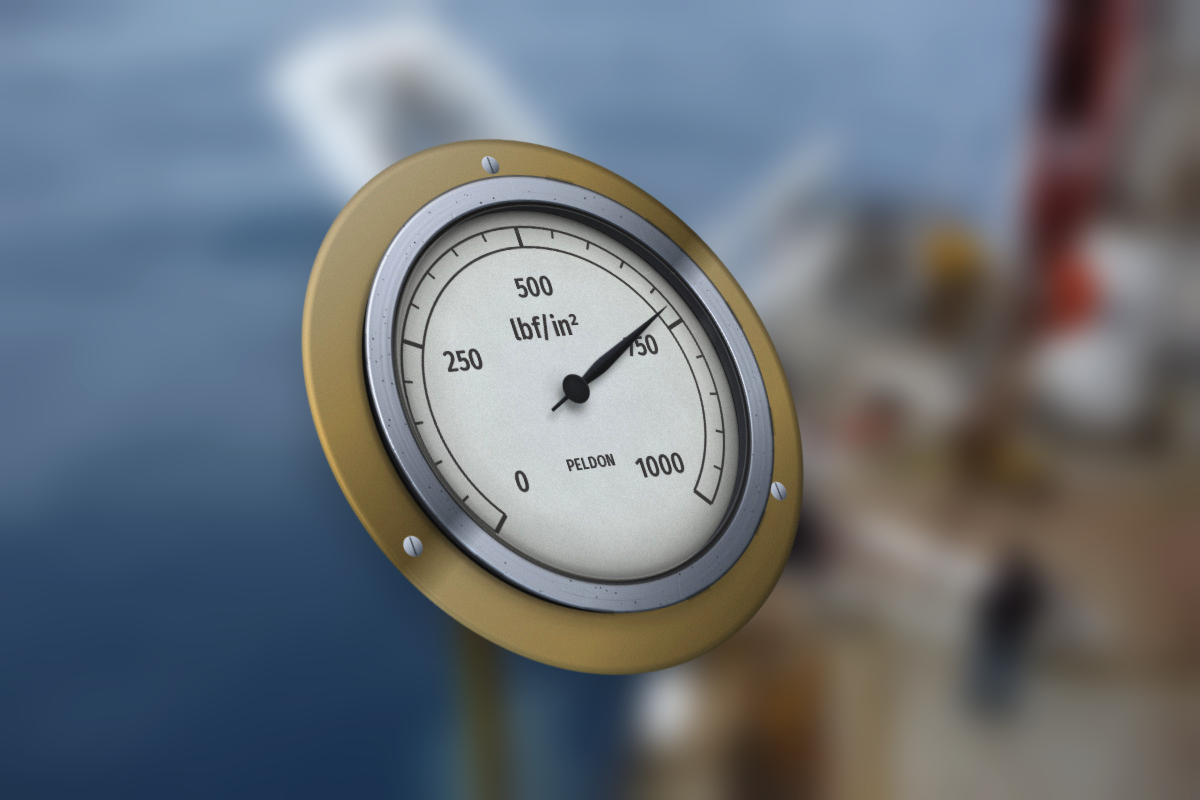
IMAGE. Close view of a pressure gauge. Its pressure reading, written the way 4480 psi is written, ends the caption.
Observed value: 725 psi
